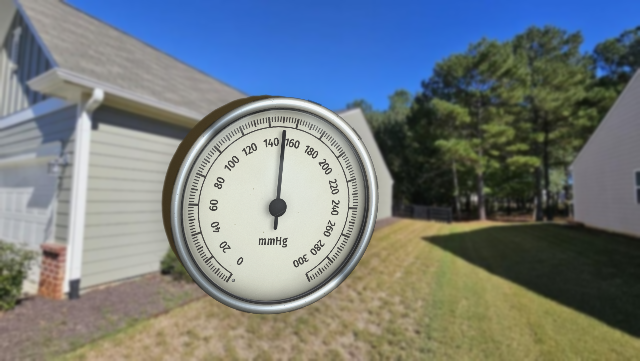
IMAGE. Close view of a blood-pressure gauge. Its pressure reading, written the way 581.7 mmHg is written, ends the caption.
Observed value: 150 mmHg
